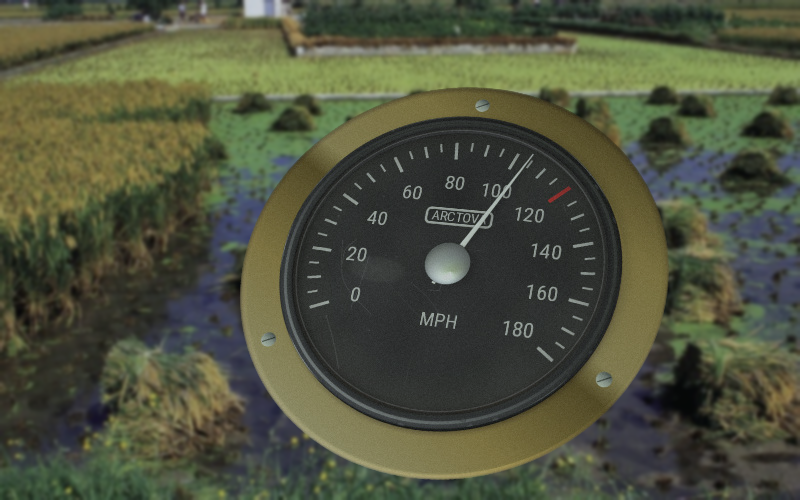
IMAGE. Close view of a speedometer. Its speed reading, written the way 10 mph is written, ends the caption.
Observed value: 105 mph
